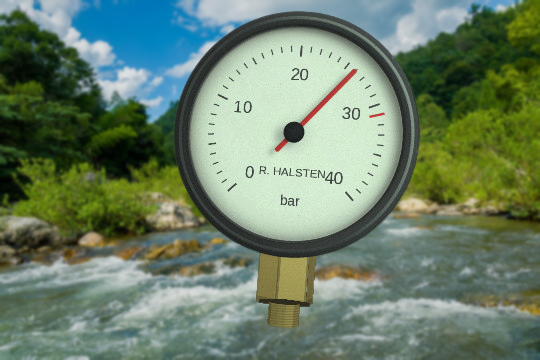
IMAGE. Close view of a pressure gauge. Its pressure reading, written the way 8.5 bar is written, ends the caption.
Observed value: 26 bar
